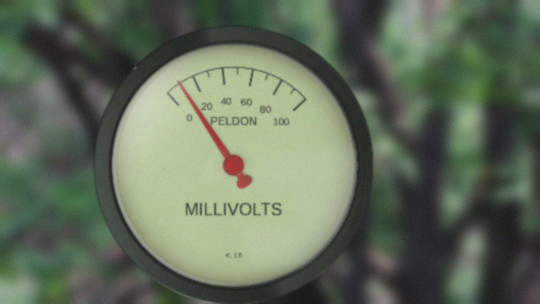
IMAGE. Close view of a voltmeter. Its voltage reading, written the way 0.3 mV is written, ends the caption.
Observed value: 10 mV
